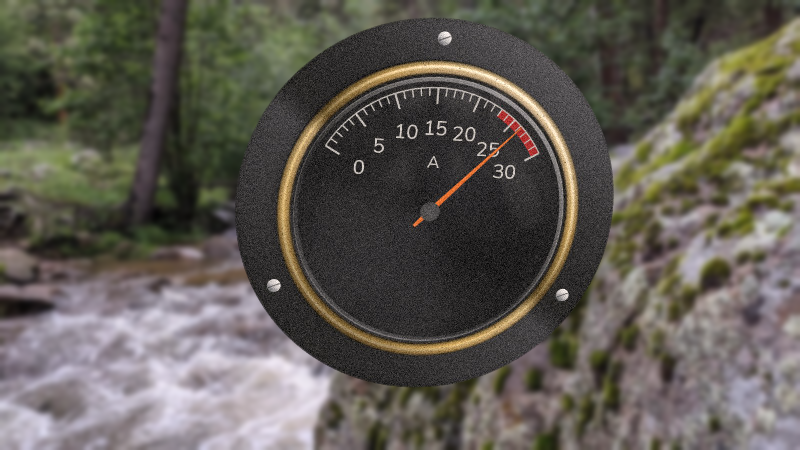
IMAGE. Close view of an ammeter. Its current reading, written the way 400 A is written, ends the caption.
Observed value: 26 A
